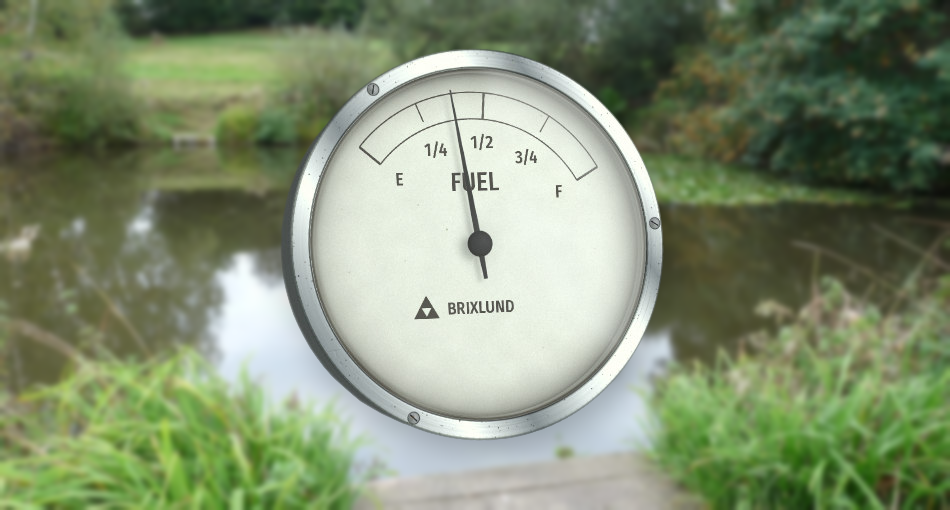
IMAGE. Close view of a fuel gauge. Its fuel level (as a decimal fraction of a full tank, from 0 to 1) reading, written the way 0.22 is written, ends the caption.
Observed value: 0.375
